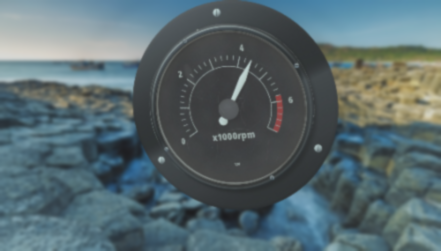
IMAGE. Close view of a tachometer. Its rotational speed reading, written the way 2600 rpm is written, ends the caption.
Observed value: 4400 rpm
